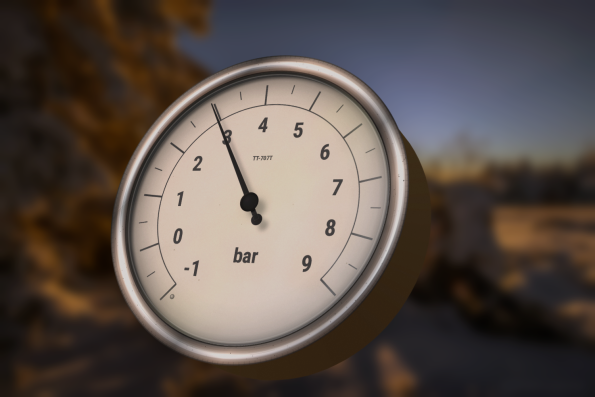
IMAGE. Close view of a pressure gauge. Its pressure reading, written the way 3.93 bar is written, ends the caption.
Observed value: 3 bar
